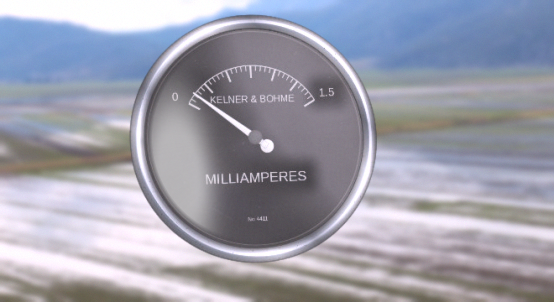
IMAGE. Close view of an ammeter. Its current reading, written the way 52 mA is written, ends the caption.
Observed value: 0.1 mA
